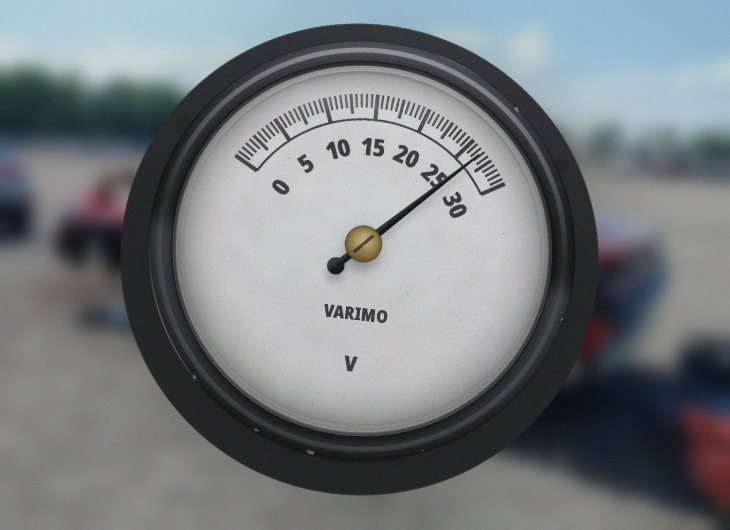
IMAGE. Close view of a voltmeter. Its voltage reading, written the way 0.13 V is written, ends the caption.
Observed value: 26.5 V
